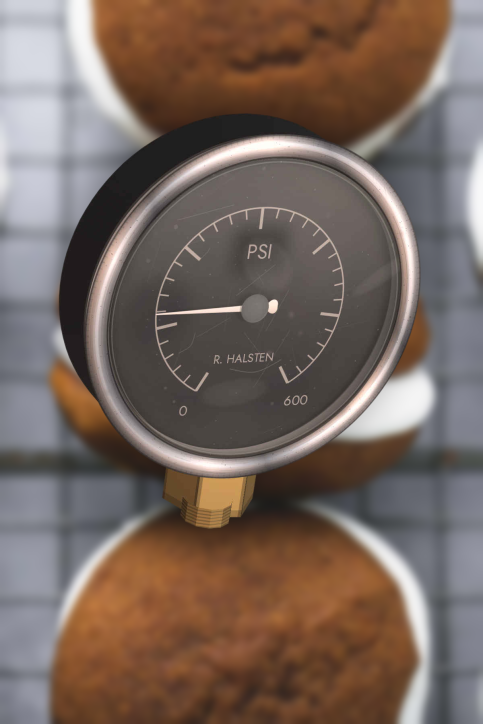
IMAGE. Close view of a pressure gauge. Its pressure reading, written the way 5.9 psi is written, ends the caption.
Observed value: 120 psi
